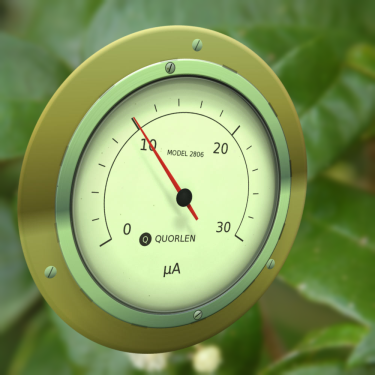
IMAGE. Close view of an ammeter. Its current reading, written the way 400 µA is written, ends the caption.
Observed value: 10 µA
